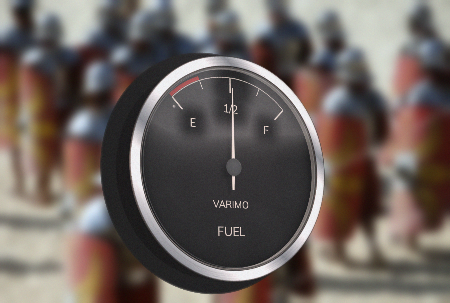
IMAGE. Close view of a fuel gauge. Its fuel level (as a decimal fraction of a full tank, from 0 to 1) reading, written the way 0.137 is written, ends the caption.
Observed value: 0.5
